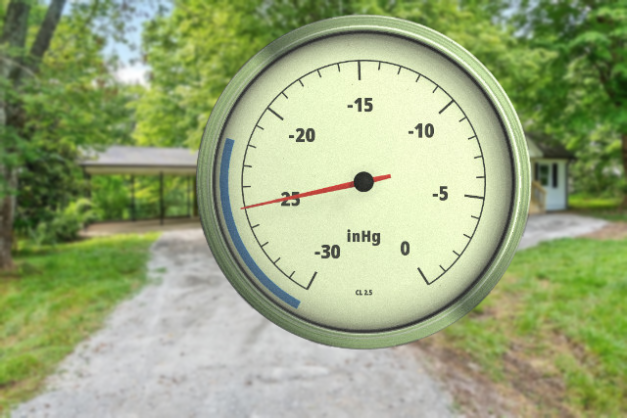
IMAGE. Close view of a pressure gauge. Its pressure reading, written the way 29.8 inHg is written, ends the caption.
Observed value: -25 inHg
